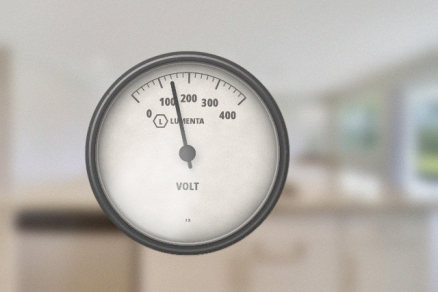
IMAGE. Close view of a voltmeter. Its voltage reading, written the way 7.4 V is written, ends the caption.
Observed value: 140 V
